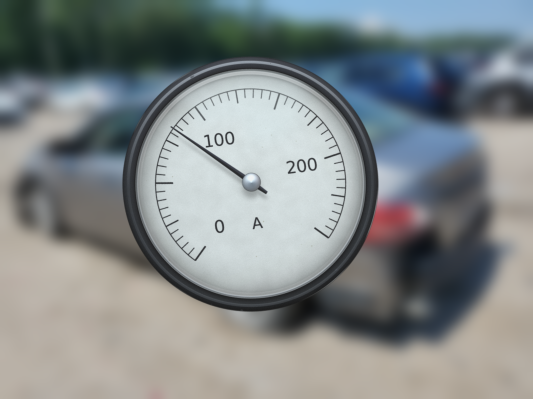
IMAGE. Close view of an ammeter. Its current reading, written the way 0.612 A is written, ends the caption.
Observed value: 82.5 A
